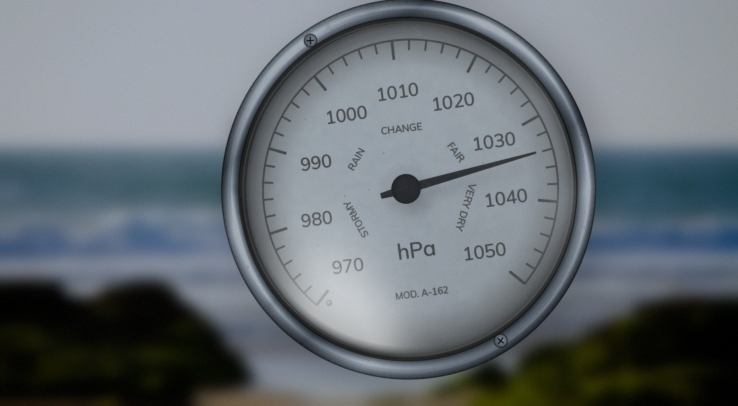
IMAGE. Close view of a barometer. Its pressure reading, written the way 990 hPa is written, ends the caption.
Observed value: 1034 hPa
